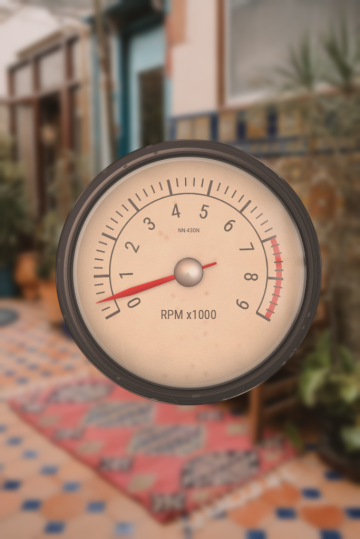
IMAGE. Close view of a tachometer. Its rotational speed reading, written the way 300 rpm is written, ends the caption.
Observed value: 400 rpm
